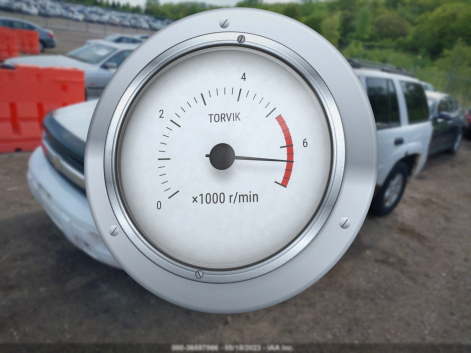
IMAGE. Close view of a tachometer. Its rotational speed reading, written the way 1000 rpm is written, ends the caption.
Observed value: 6400 rpm
